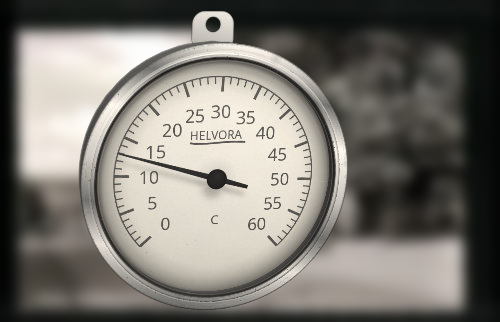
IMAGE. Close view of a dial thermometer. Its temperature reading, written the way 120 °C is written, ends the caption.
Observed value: 13 °C
